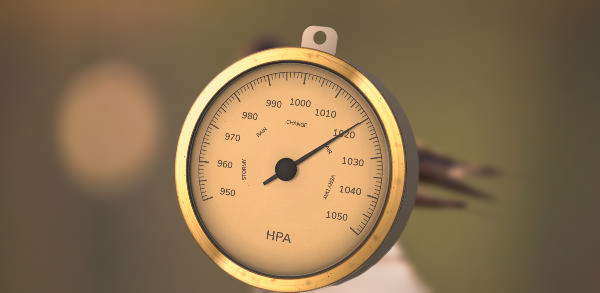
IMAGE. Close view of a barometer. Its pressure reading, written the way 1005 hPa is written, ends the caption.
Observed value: 1020 hPa
